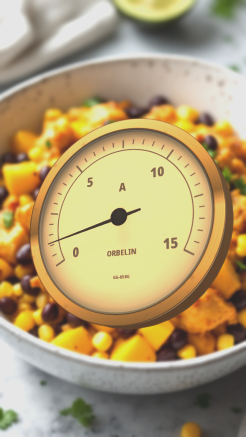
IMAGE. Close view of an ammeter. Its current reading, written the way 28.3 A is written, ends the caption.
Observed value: 1 A
